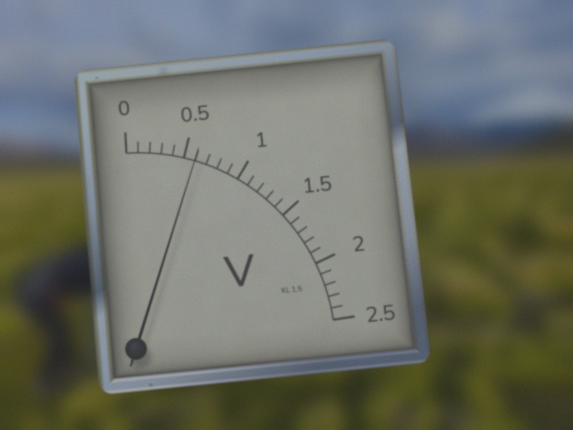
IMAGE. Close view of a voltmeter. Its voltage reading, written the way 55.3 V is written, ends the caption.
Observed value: 0.6 V
